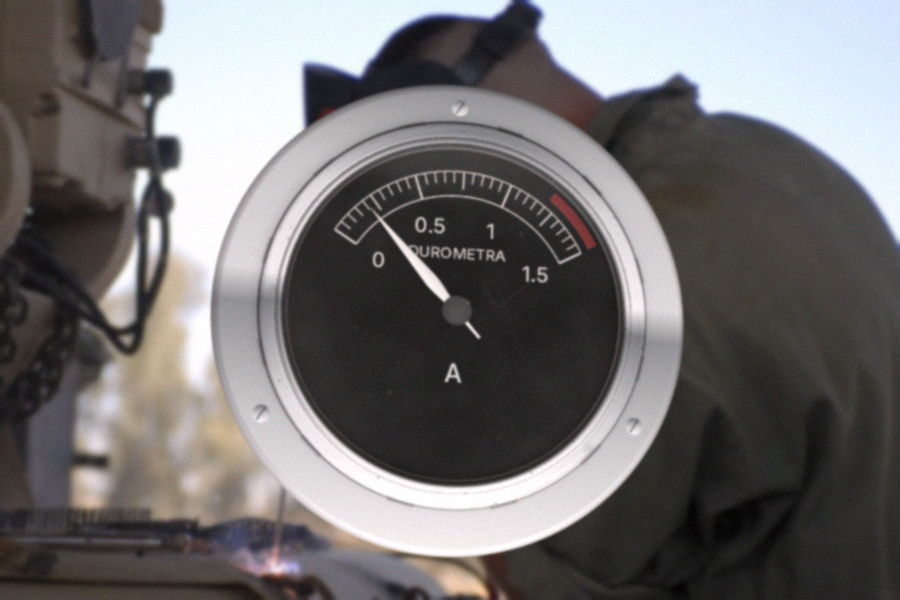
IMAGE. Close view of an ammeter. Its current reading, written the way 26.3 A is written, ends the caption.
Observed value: 0.2 A
